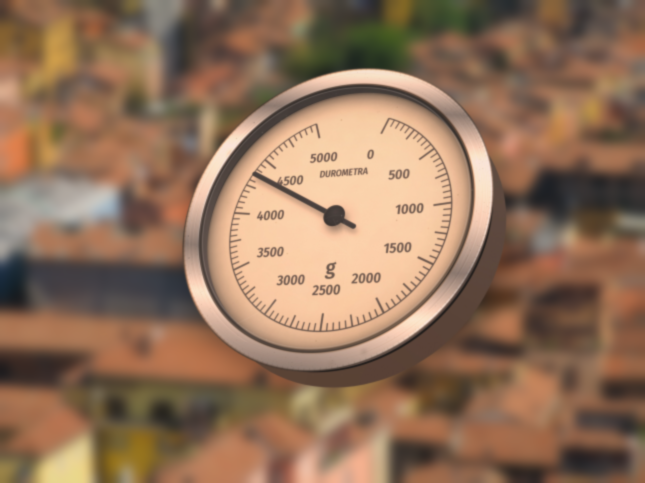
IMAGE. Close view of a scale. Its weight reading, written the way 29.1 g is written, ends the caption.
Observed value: 4350 g
